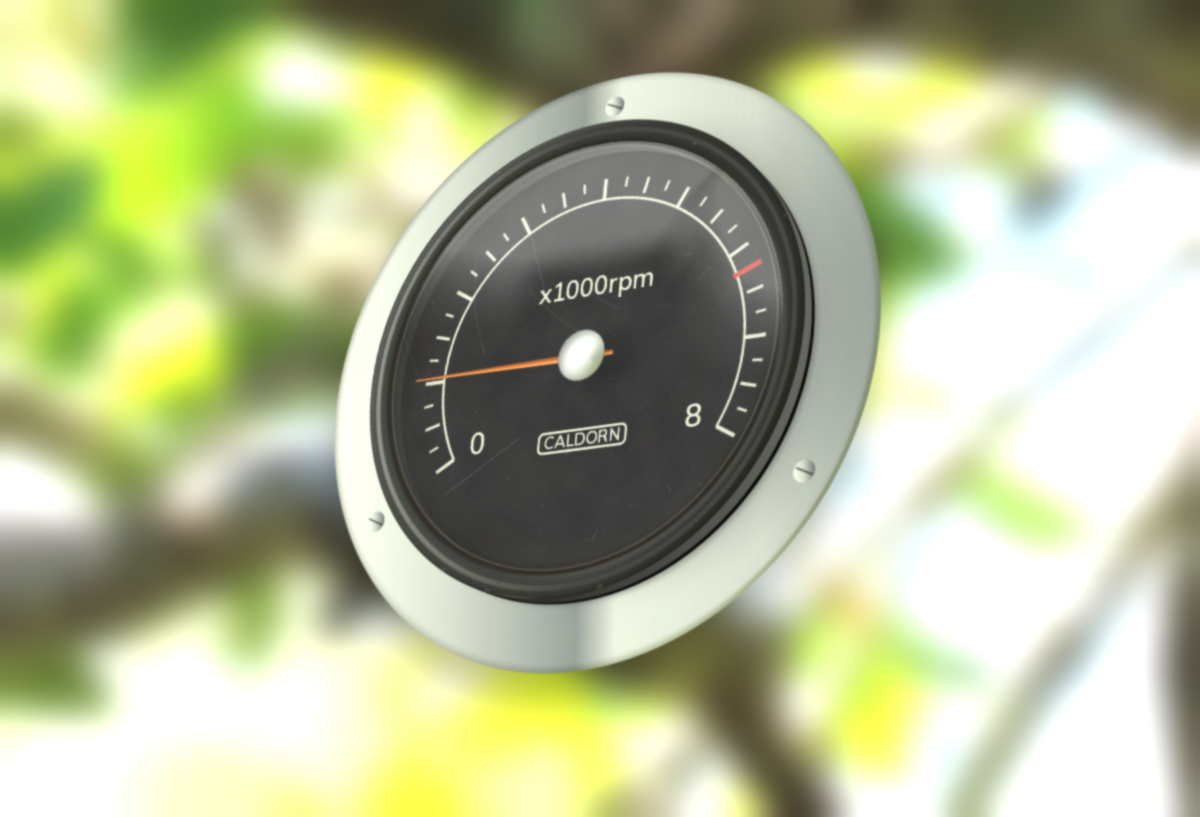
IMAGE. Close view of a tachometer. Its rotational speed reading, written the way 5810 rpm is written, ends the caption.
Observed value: 1000 rpm
